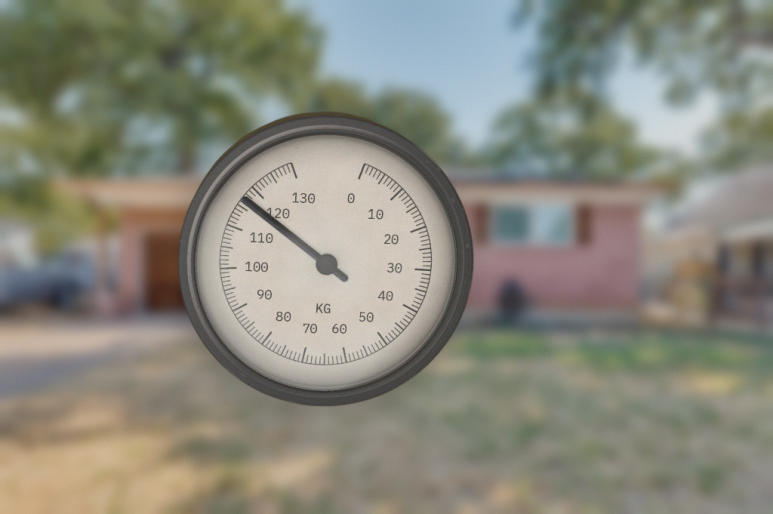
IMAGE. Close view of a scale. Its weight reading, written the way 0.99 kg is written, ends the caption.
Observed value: 117 kg
